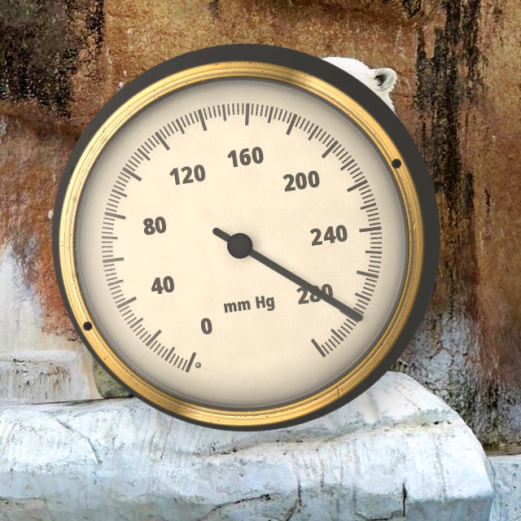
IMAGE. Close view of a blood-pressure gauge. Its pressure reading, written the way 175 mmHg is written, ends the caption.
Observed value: 278 mmHg
